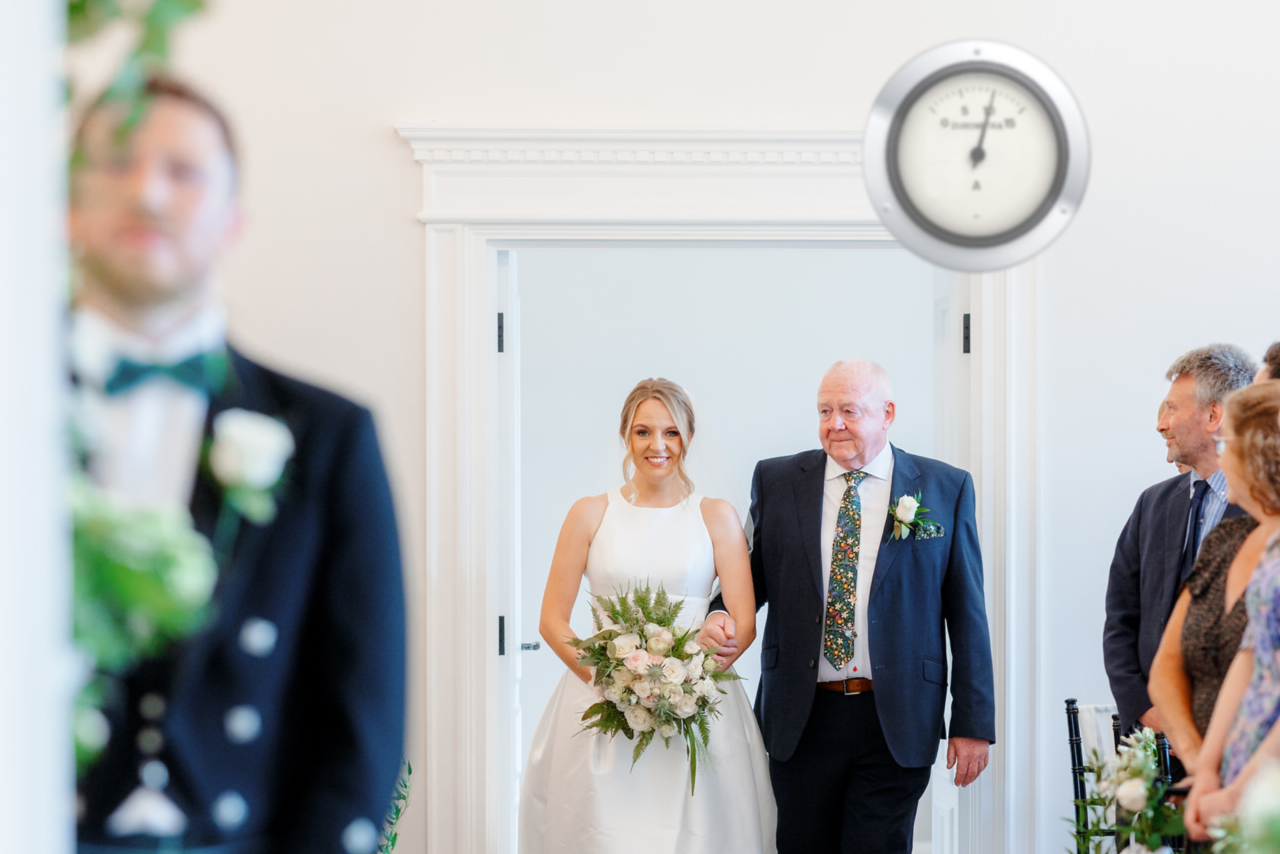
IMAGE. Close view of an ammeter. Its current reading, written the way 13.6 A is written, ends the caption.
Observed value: 10 A
